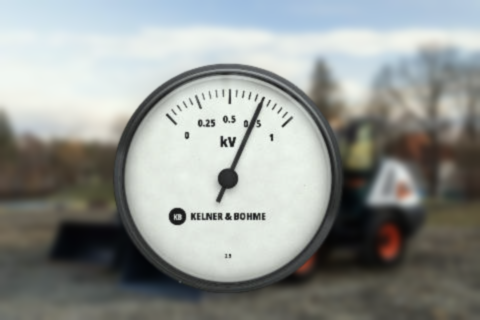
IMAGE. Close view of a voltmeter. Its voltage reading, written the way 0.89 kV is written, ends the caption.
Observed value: 0.75 kV
